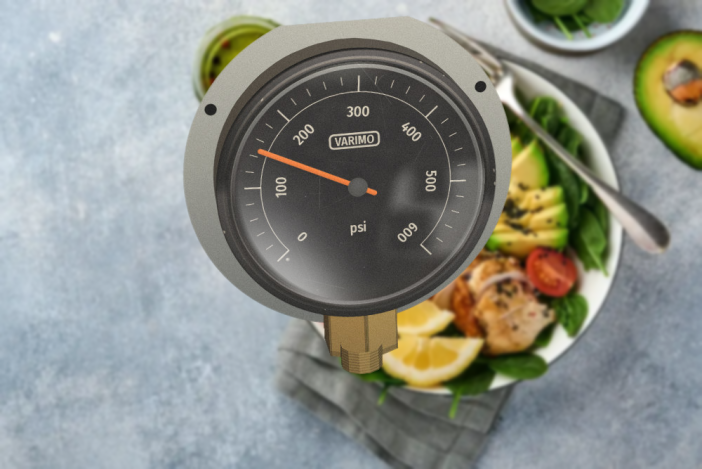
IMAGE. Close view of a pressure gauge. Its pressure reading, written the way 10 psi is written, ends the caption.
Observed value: 150 psi
